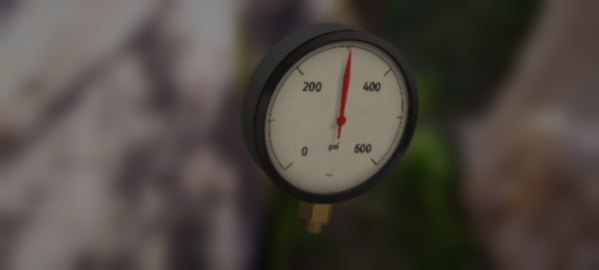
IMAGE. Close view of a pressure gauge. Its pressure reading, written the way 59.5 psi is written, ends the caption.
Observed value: 300 psi
